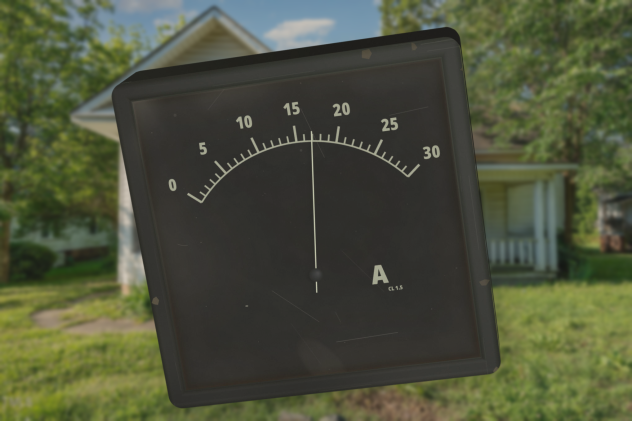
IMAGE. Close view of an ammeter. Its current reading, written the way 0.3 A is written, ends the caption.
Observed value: 17 A
